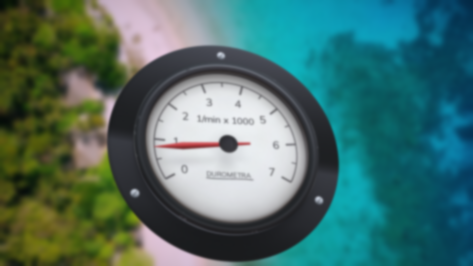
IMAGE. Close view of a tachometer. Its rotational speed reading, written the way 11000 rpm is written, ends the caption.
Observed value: 750 rpm
